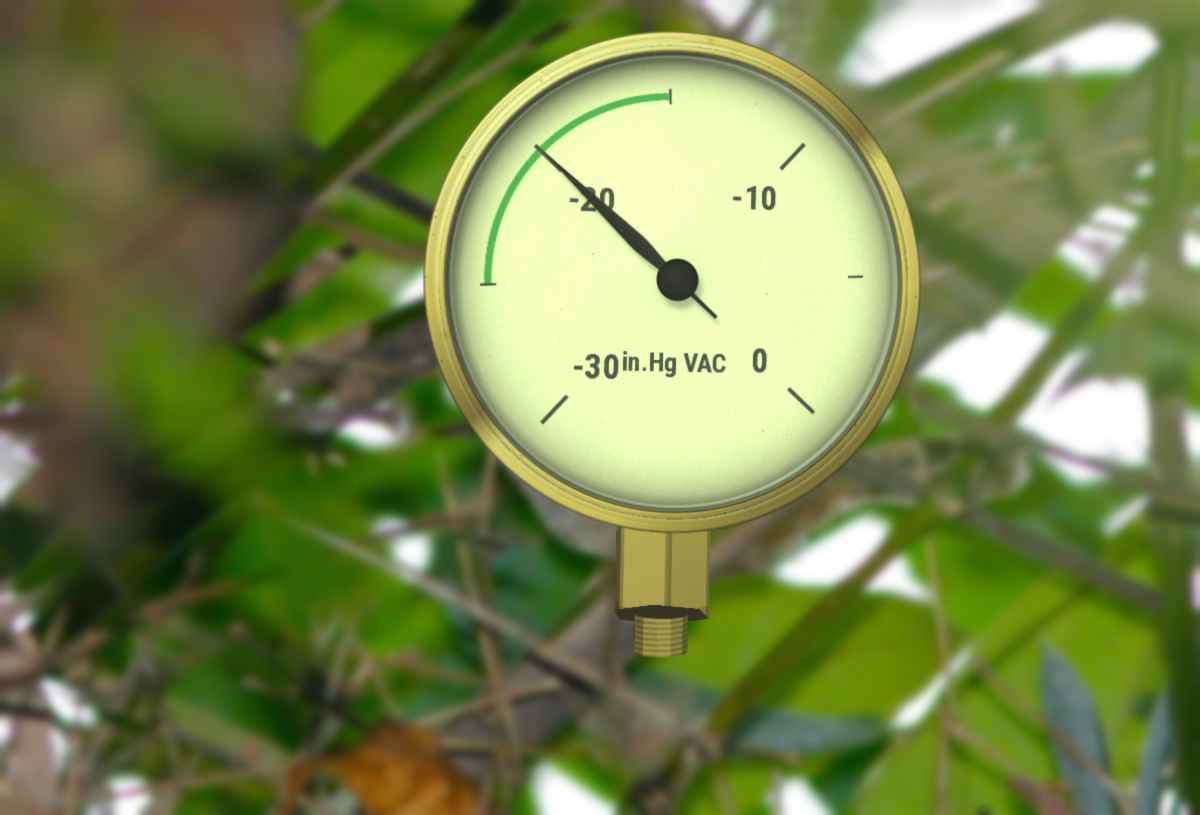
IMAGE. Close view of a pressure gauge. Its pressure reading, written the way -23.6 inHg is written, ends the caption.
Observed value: -20 inHg
